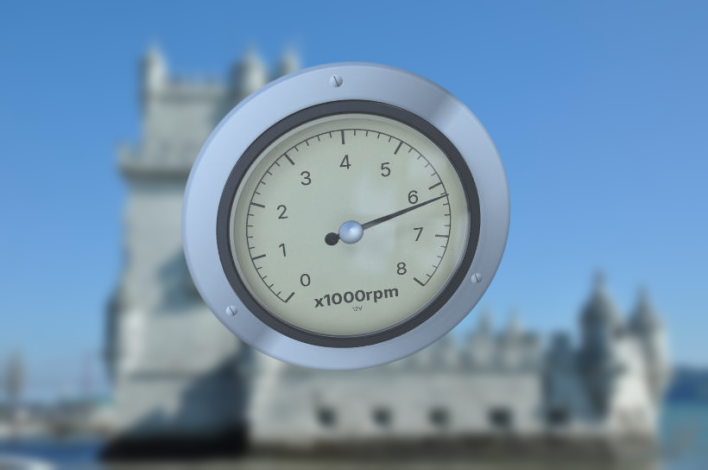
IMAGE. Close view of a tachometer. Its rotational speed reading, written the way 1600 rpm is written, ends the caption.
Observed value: 6200 rpm
